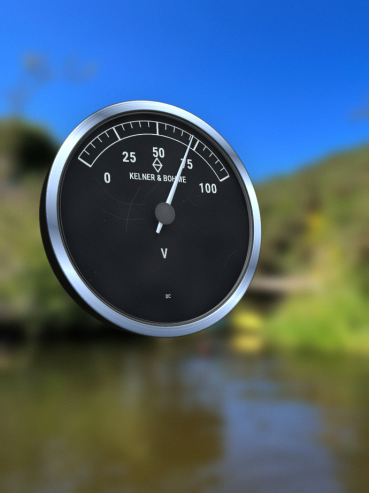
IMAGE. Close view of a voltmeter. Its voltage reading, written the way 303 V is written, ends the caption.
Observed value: 70 V
